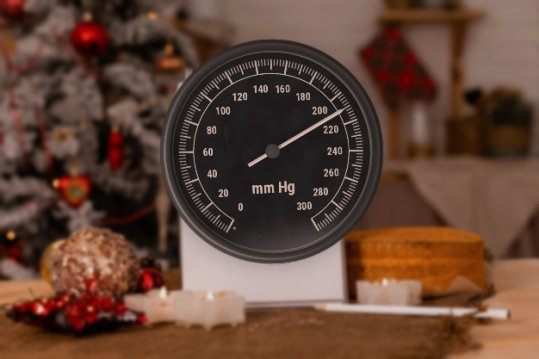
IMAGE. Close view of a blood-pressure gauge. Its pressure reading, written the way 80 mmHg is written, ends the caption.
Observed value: 210 mmHg
